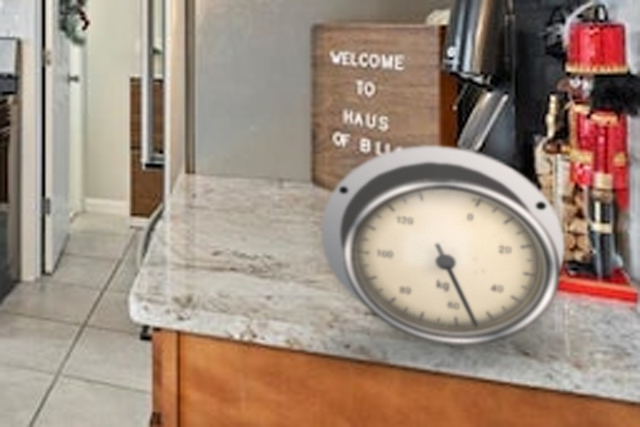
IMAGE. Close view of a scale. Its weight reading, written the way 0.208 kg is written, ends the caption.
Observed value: 55 kg
